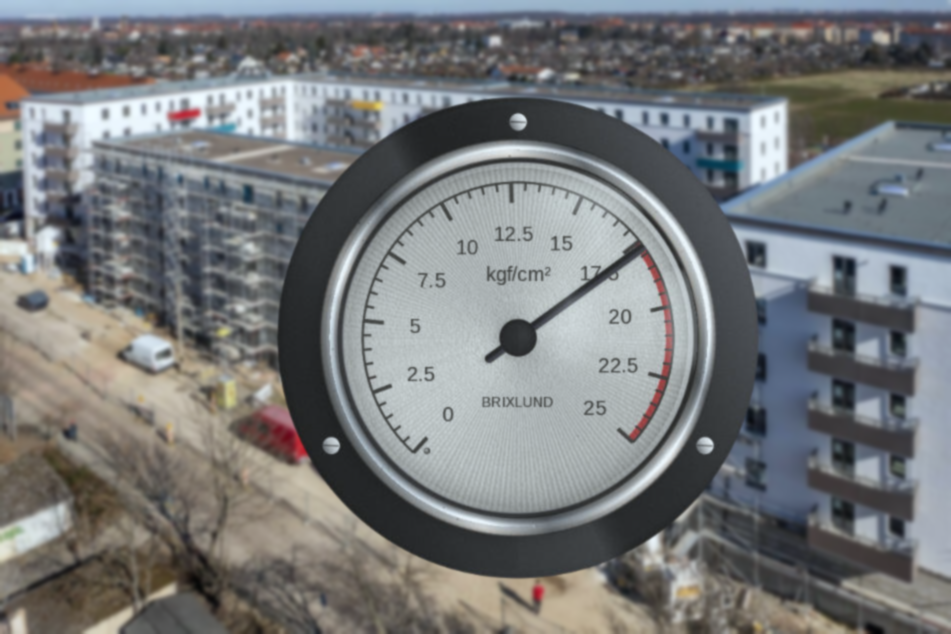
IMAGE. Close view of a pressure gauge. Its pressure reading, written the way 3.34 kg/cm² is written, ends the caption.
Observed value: 17.75 kg/cm²
